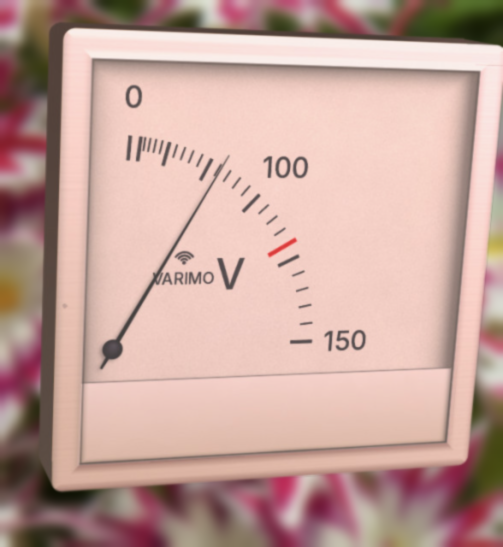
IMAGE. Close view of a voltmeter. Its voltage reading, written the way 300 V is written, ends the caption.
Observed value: 80 V
